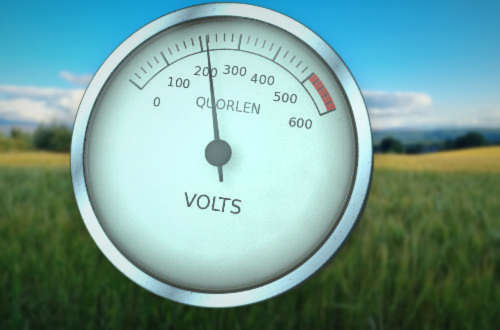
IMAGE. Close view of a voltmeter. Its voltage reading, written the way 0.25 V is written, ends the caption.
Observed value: 220 V
